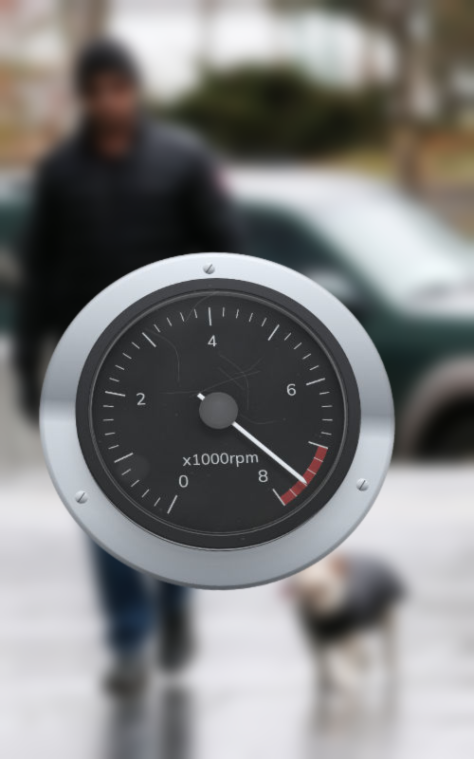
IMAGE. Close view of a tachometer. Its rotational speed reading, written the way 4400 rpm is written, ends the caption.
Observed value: 7600 rpm
